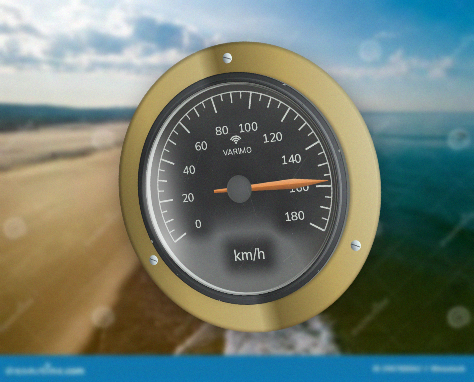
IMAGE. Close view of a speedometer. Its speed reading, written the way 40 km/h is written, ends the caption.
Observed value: 157.5 km/h
